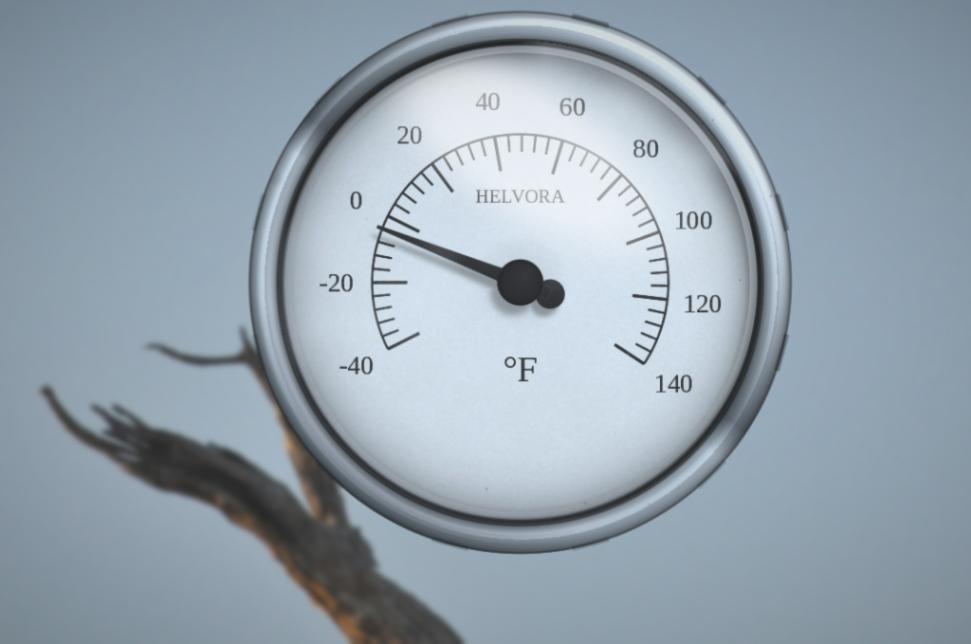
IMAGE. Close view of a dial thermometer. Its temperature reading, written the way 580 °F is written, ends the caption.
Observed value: -4 °F
